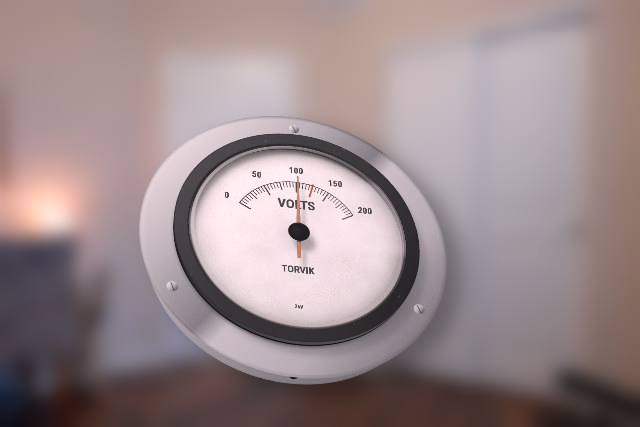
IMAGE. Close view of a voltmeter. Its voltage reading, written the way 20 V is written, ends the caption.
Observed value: 100 V
